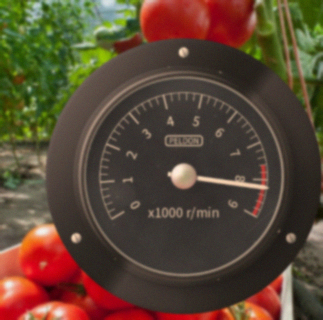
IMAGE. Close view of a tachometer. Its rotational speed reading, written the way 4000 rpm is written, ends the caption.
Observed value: 8200 rpm
